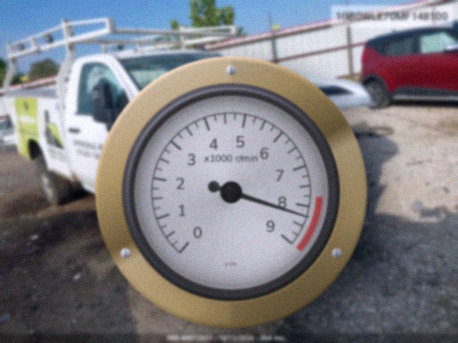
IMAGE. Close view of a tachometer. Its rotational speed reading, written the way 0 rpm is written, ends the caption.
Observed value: 8250 rpm
